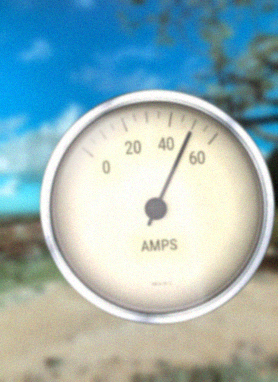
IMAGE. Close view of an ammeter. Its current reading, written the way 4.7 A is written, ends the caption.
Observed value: 50 A
